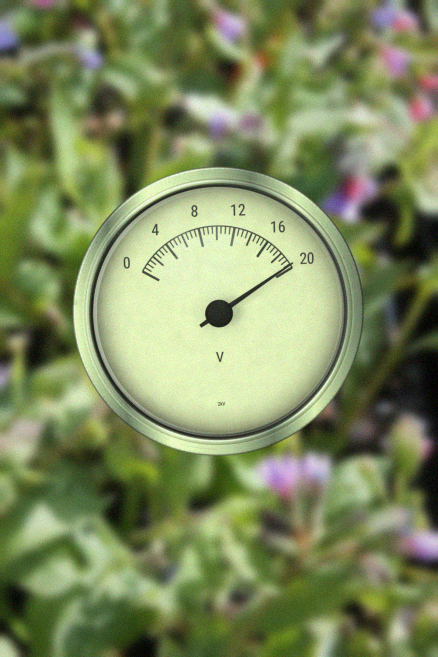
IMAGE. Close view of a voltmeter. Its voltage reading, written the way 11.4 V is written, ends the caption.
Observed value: 19.5 V
